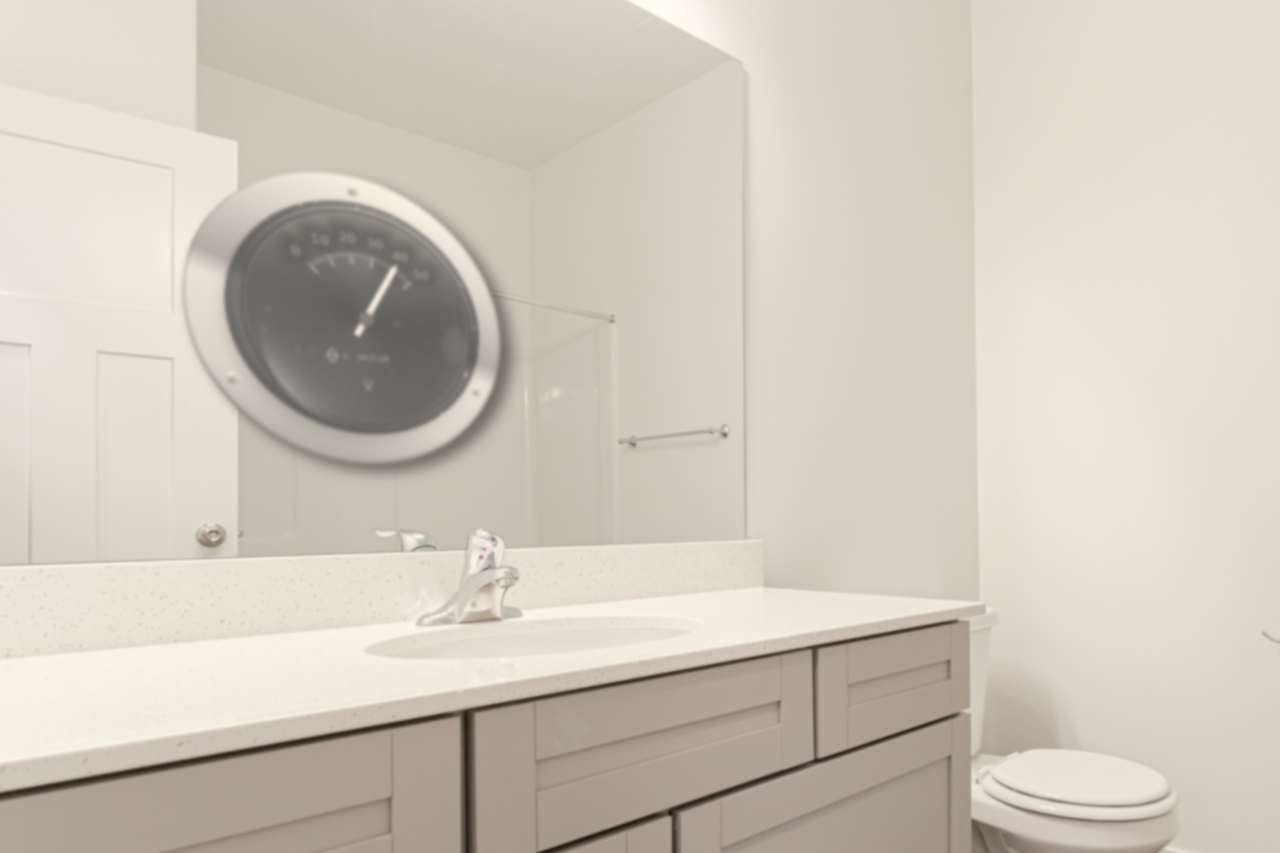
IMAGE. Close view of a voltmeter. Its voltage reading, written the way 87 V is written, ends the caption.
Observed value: 40 V
